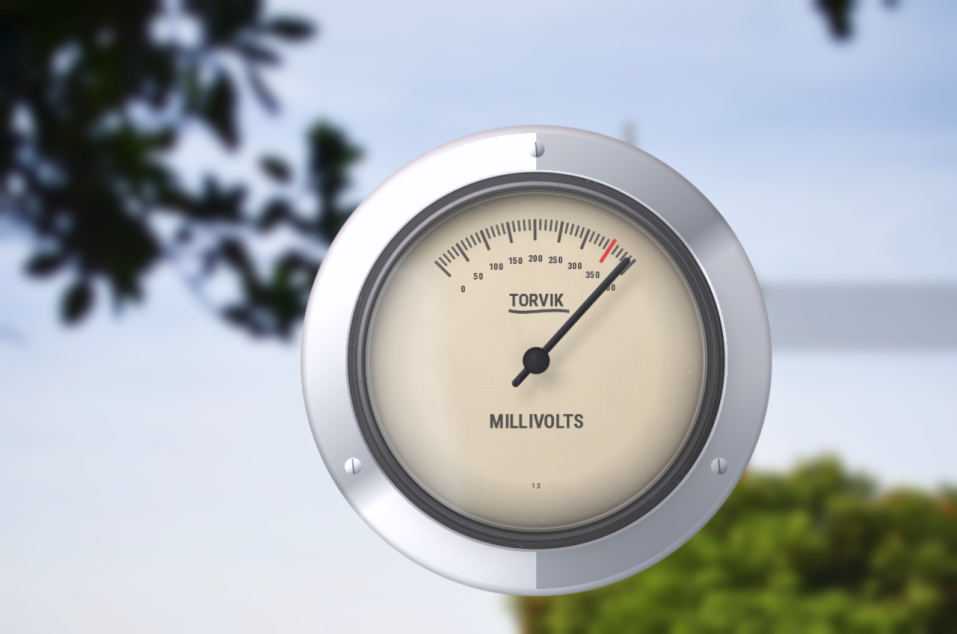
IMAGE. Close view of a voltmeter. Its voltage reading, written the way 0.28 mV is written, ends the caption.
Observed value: 390 mV
